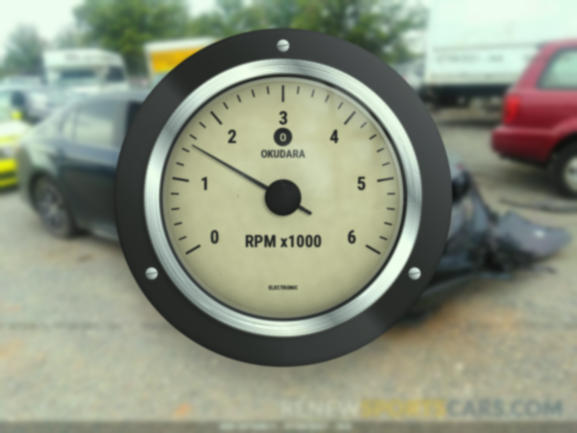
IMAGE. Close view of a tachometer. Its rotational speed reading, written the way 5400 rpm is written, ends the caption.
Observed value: 1500 rpm
